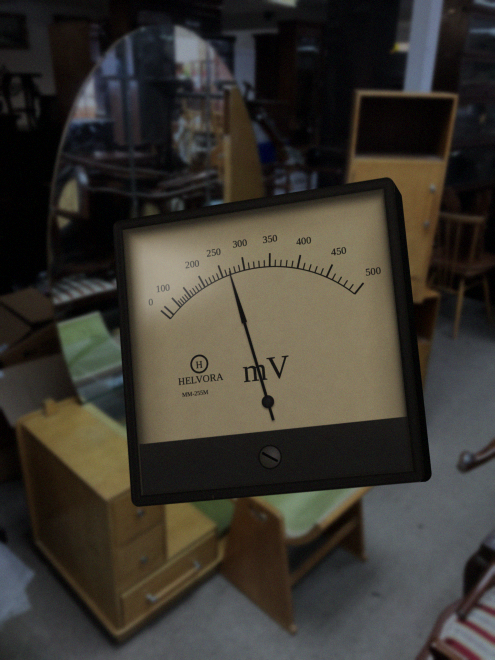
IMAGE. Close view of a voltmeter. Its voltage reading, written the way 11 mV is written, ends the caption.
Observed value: 270 mV
